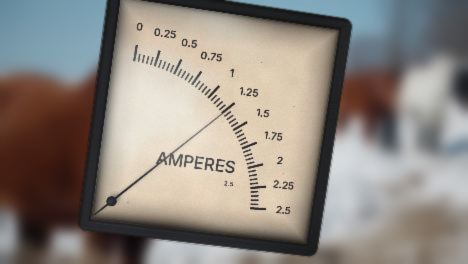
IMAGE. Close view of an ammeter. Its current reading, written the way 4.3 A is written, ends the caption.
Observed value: 1.25 A
